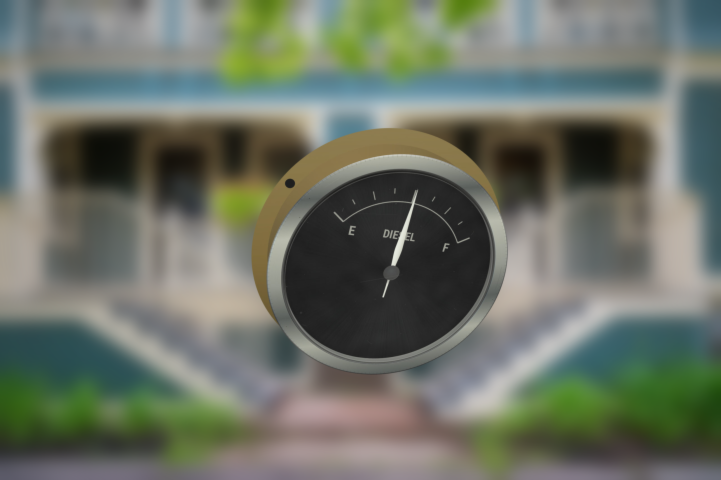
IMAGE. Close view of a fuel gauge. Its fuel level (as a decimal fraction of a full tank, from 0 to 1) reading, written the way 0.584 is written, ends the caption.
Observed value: 0.5
